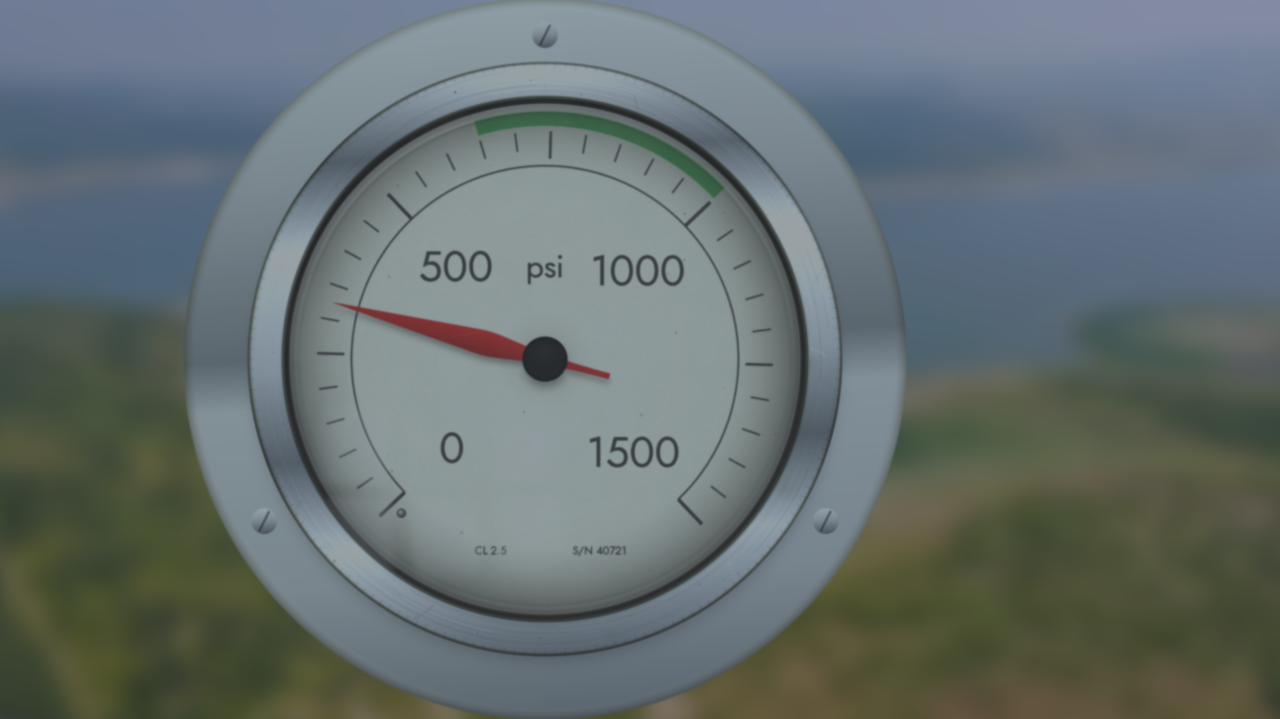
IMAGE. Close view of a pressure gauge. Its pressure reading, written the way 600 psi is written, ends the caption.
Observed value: 325 psi
